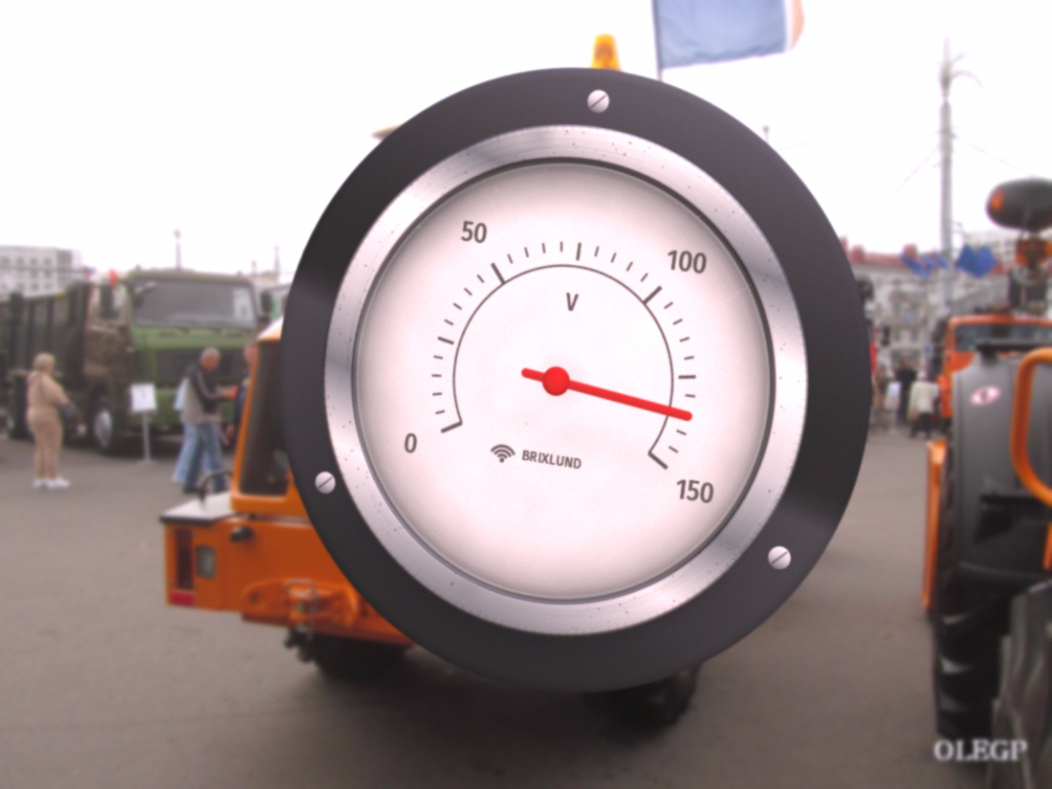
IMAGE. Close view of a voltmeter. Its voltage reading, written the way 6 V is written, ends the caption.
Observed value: 135 V
